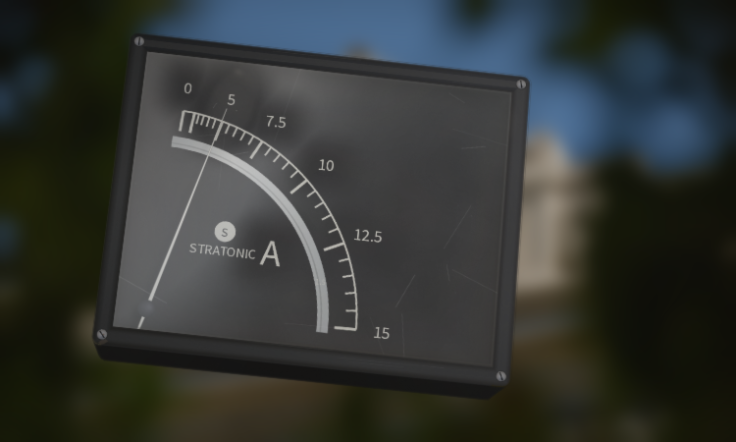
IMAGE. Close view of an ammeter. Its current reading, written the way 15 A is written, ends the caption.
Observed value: 5 A
